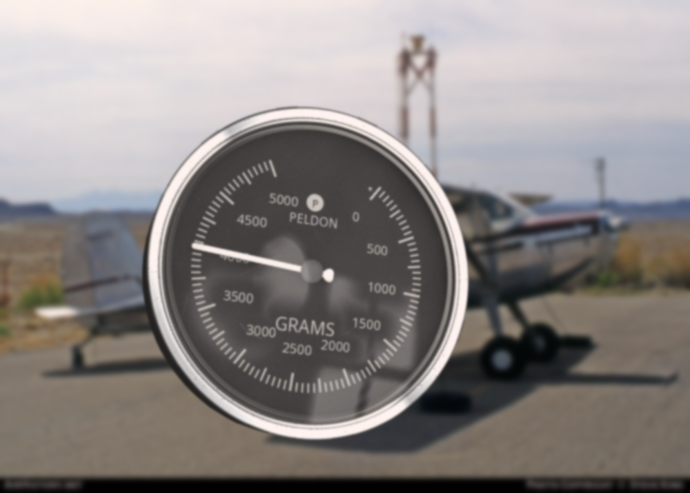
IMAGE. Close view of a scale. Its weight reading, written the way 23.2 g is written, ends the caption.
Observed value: 4000 g
